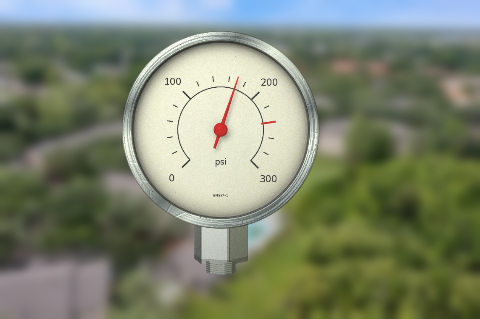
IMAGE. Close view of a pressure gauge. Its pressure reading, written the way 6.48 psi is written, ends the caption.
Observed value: 170 psi
